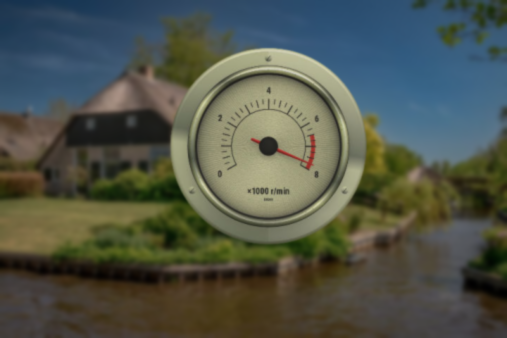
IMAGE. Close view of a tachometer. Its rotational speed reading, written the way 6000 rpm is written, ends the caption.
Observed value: 7750 rpm
